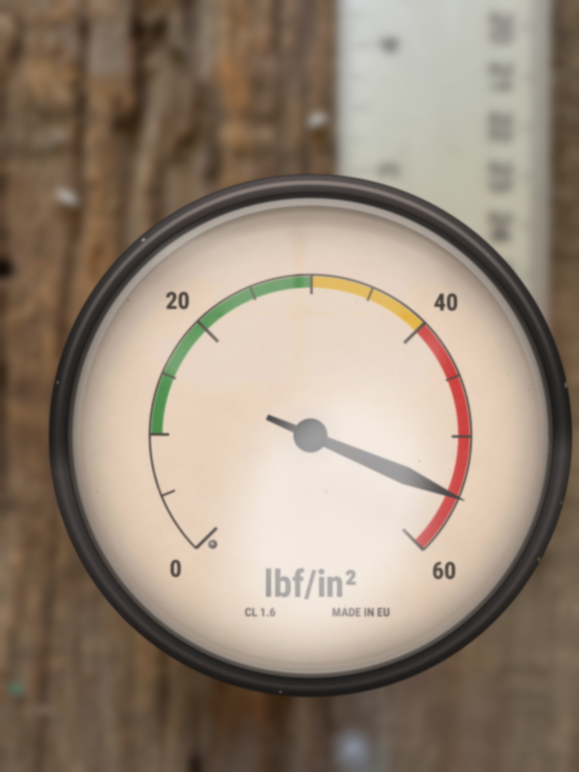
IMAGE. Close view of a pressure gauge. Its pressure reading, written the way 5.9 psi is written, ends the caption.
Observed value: 55 psi
